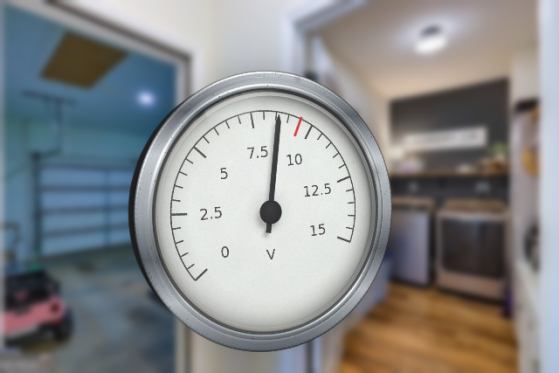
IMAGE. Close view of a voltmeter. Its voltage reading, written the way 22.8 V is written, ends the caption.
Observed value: 8.5 V
